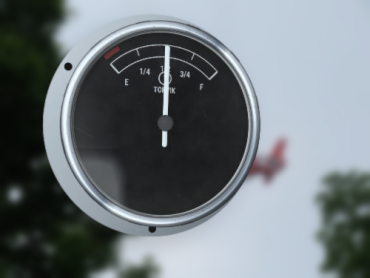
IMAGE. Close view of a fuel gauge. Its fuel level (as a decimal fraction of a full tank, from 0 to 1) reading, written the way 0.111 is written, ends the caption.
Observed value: 0.5
